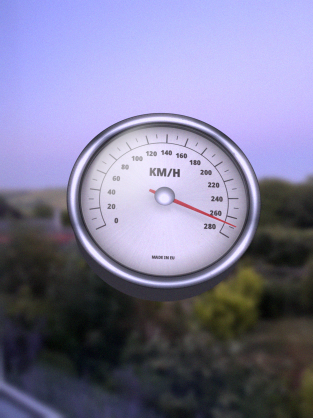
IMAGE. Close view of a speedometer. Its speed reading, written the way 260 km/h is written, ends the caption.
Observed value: 270 km/h
